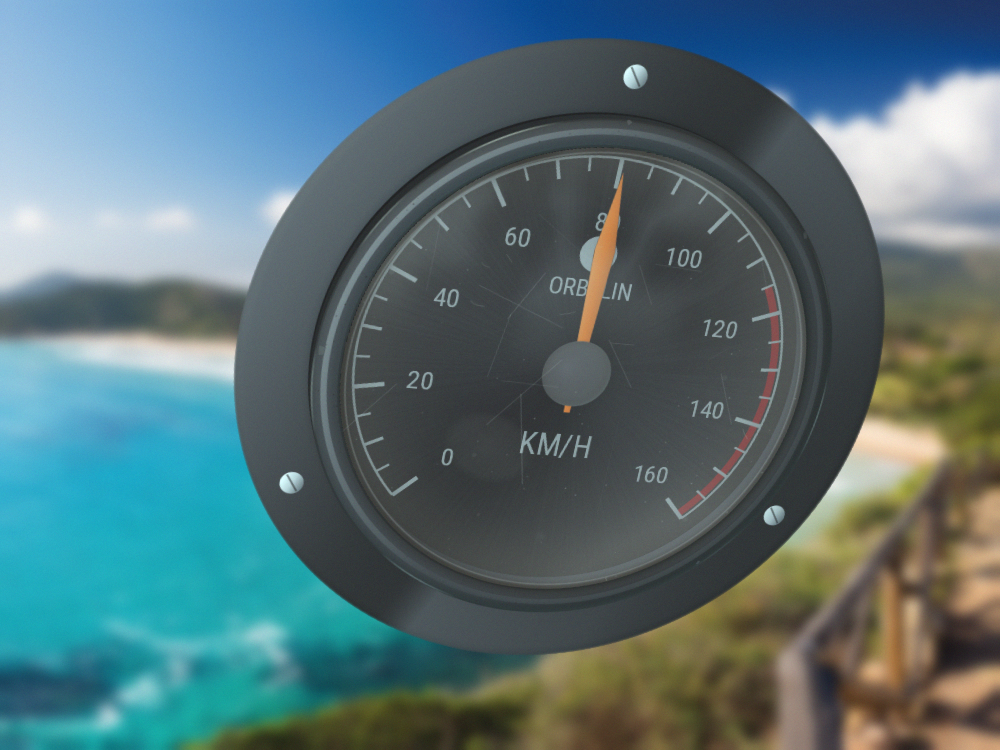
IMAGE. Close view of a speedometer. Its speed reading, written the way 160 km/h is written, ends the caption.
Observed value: 80 km/h
